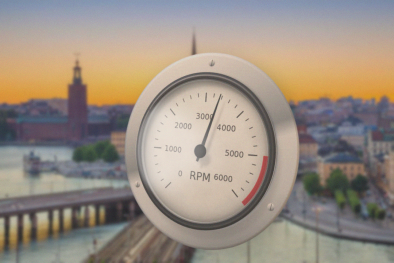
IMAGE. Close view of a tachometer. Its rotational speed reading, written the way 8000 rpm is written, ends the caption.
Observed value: 3400 rpm
